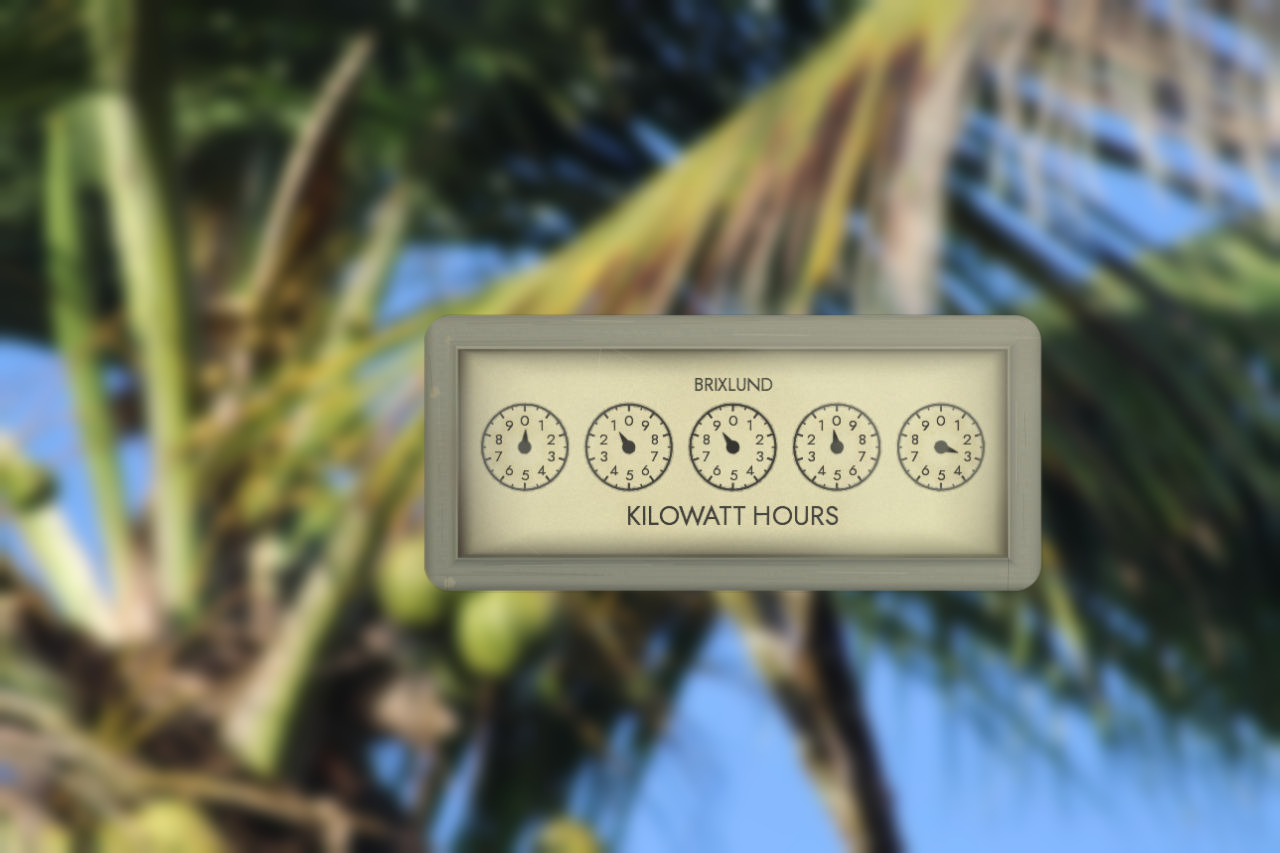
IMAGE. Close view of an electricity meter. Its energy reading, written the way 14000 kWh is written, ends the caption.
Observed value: 903 kWh
